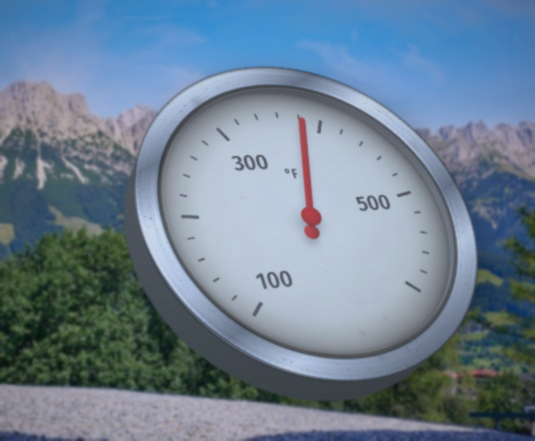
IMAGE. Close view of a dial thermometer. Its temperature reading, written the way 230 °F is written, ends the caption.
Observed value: 380 °F
